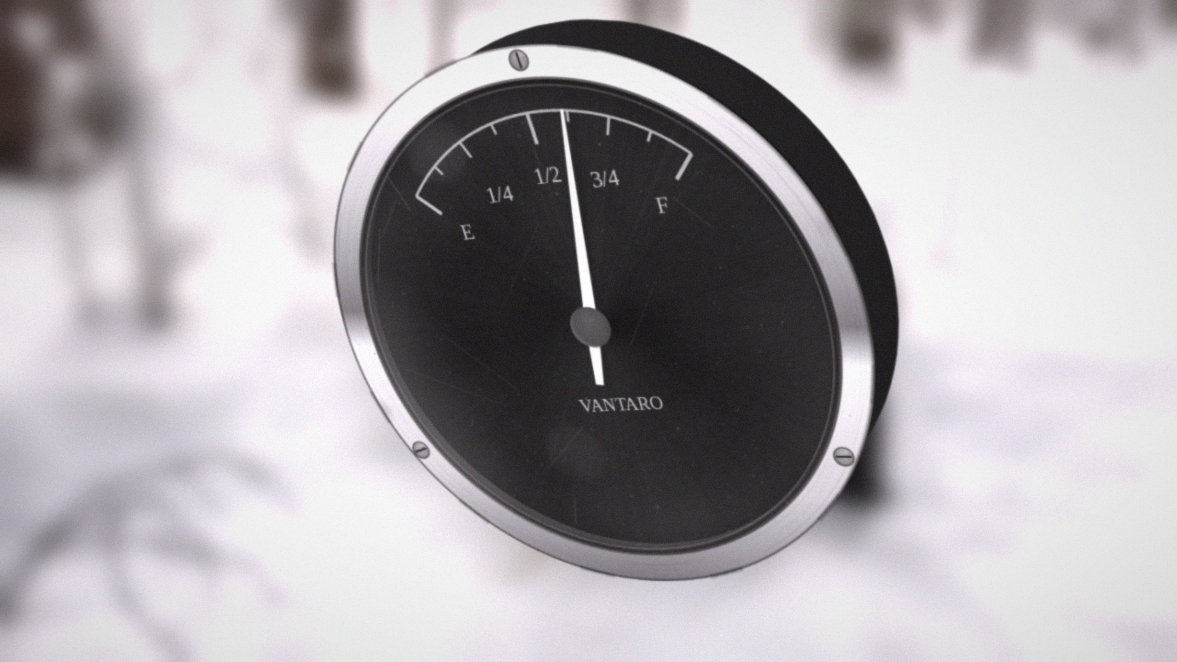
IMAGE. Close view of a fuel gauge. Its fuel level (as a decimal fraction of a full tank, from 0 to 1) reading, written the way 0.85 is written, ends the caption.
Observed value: 0.625
